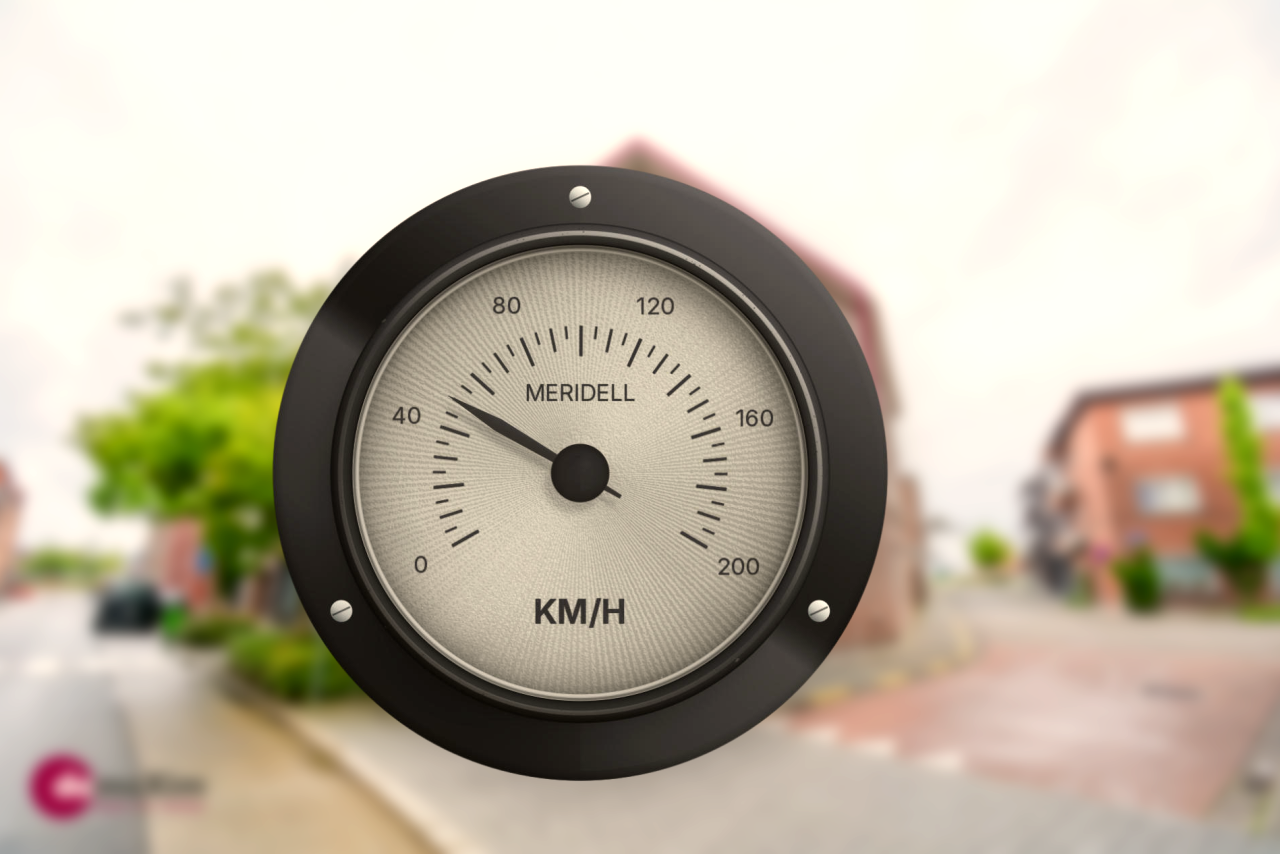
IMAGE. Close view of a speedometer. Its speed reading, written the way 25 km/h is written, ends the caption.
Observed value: 50 km/h
